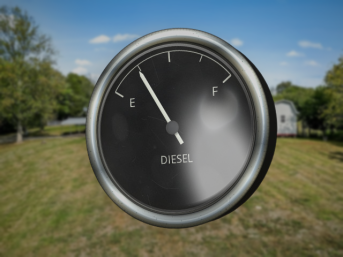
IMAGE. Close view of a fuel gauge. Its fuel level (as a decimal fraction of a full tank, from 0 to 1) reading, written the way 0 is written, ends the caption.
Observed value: 0.25
